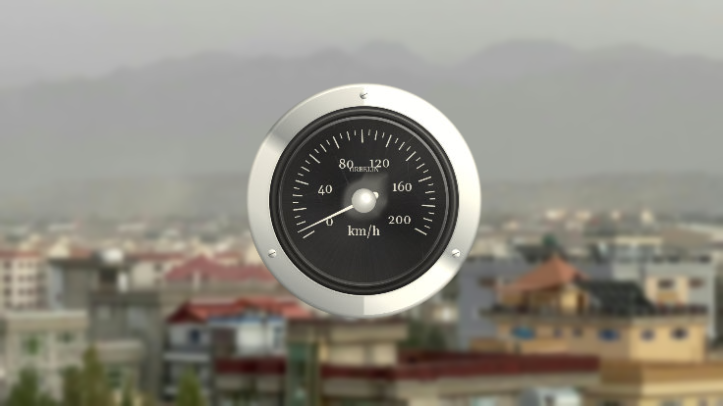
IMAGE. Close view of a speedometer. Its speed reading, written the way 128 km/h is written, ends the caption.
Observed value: 5 km/h
